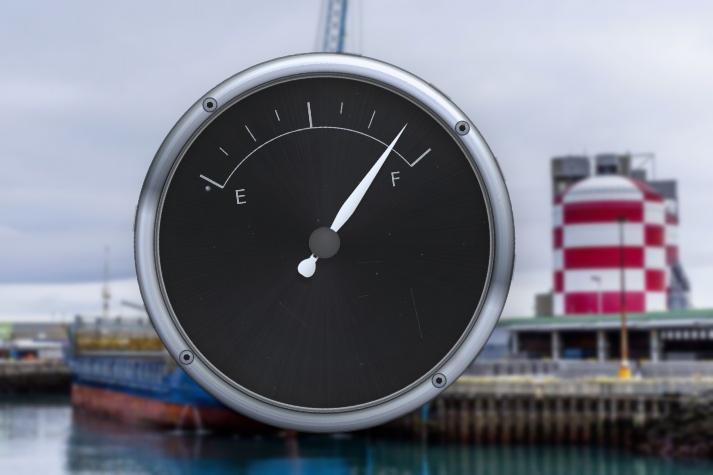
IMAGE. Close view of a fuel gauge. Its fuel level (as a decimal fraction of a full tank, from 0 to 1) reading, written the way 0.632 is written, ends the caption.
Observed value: 0.875
